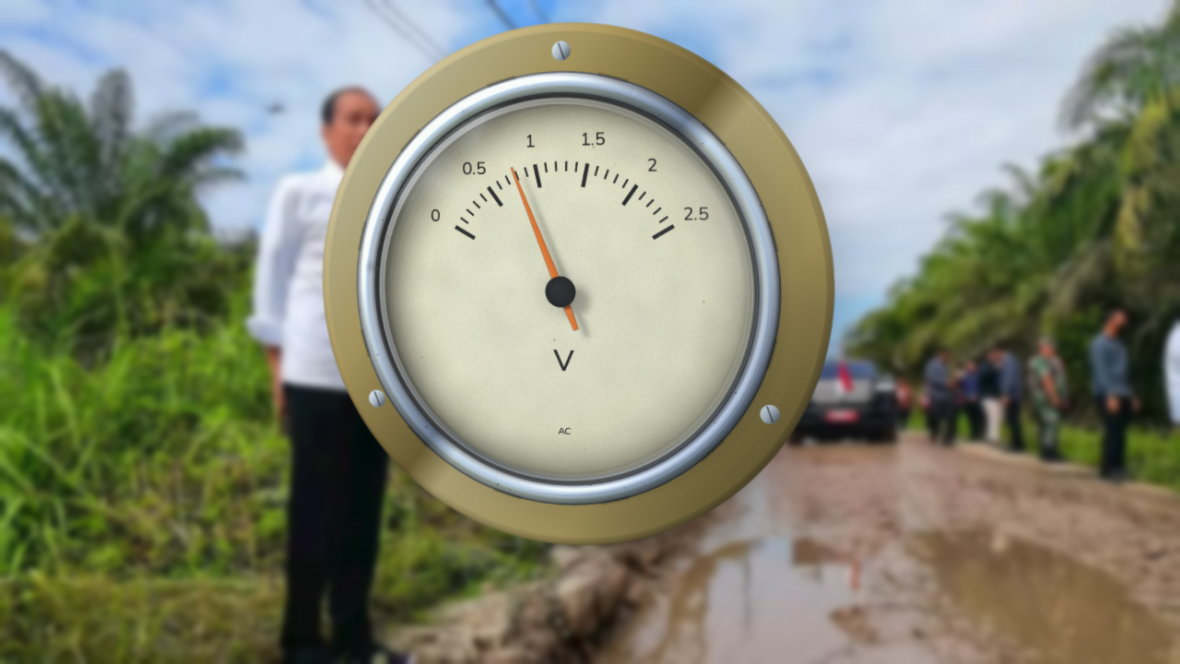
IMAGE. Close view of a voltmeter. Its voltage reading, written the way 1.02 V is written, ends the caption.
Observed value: 0.8 V
